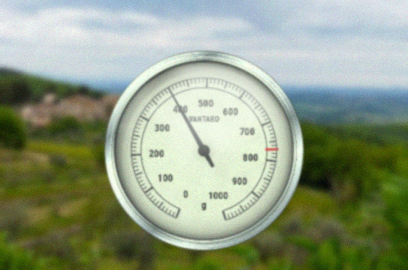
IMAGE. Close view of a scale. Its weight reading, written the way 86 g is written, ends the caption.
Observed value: 400 g
